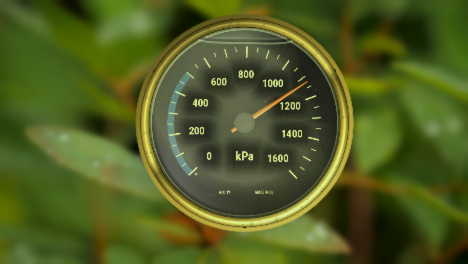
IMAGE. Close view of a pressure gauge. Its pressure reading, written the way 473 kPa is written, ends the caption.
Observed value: 1125 kPa
